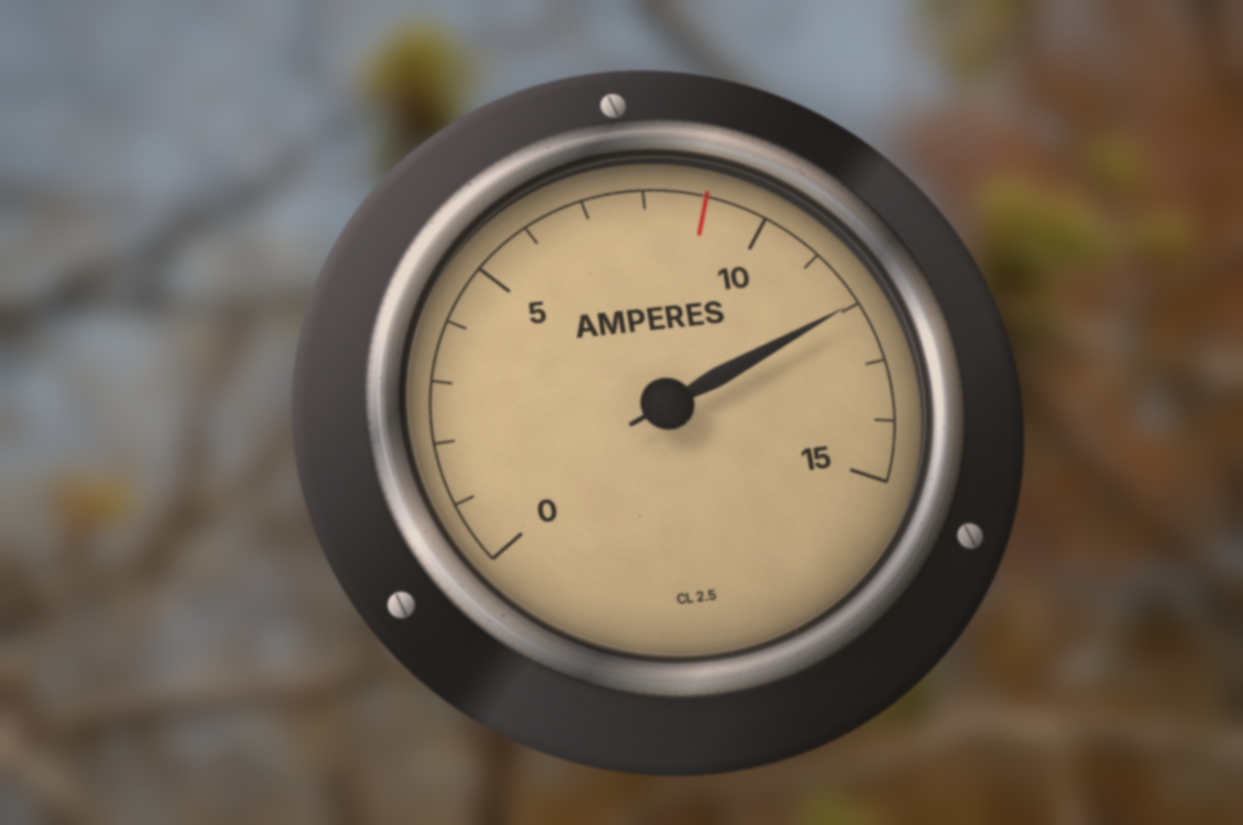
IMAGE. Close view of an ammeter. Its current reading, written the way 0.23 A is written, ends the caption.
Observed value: 12 A
